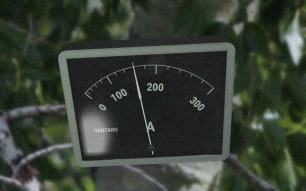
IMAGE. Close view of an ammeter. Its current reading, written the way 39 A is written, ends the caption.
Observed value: 160 A
